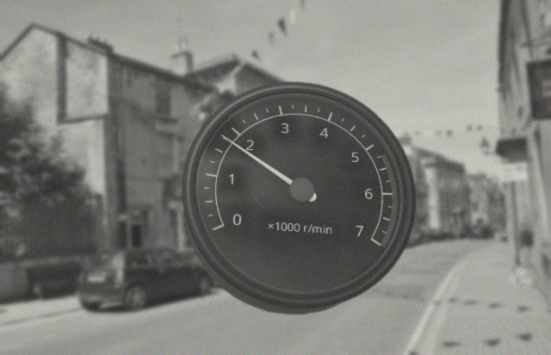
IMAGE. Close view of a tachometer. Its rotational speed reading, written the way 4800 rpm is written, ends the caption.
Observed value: 1750 rpm
